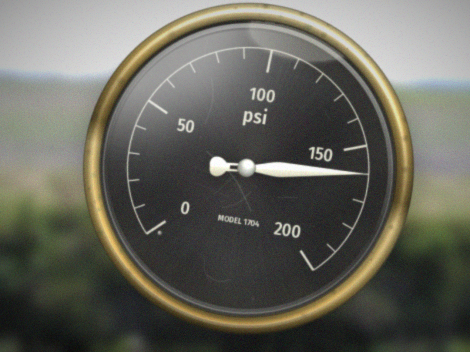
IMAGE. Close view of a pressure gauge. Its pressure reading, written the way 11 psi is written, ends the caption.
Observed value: 160 psi
